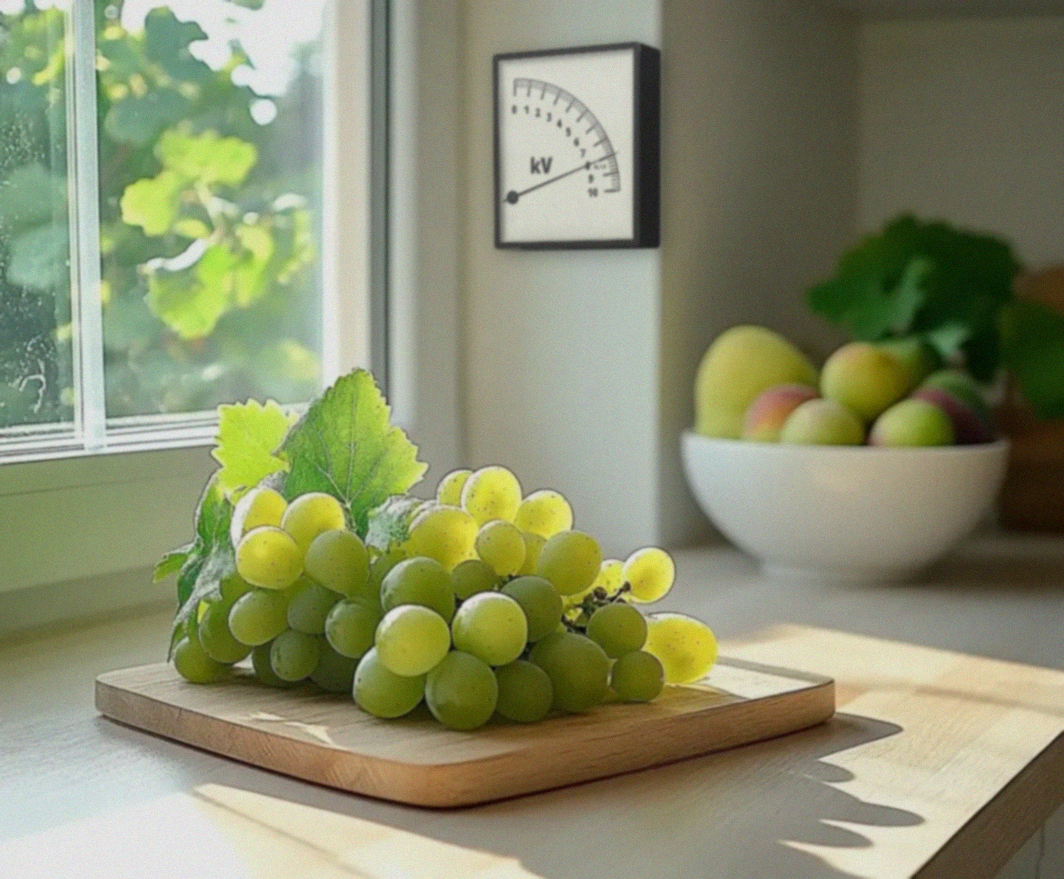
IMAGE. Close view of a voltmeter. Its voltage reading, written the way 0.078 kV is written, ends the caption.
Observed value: 8 kV
